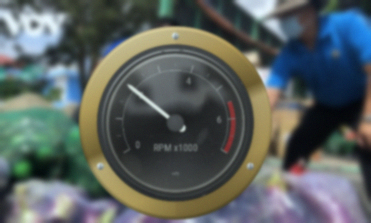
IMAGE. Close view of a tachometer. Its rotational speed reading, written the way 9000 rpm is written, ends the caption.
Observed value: 2000 rpm
